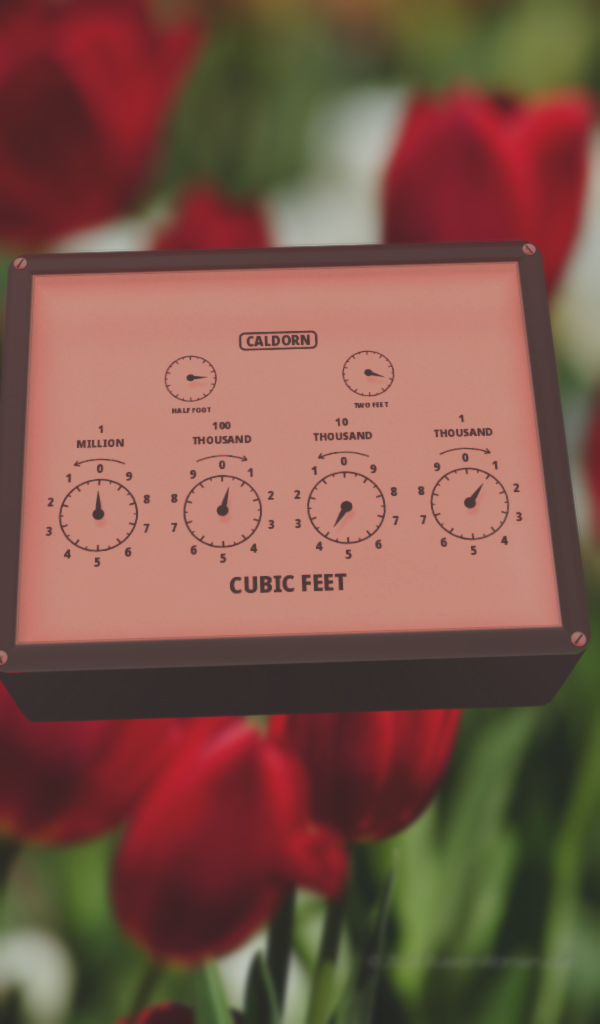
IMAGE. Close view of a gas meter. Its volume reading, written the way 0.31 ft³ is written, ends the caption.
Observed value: 4100 ft³
